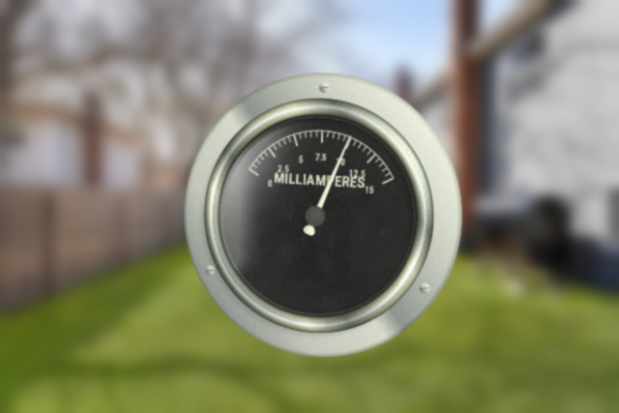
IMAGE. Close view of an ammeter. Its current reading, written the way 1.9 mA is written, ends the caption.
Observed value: 10 mA
